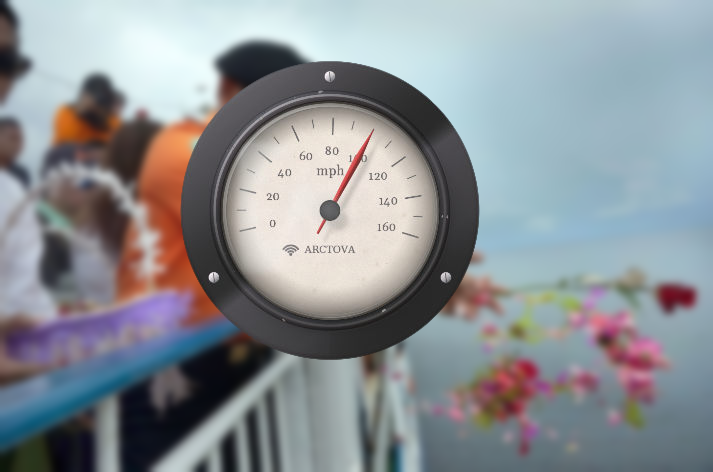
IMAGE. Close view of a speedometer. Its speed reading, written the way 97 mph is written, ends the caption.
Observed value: 100 mph
